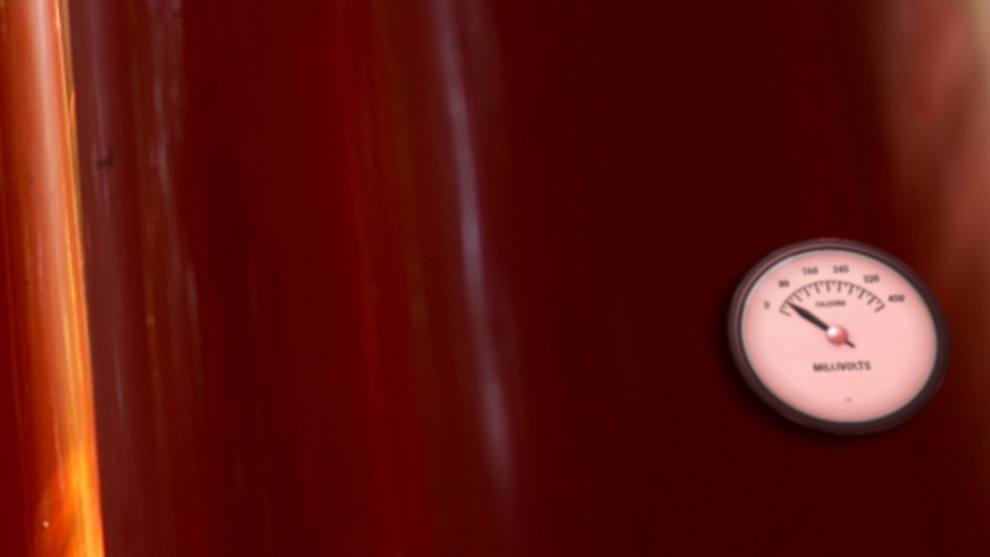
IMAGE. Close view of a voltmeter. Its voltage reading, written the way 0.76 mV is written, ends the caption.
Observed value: 40 mV
